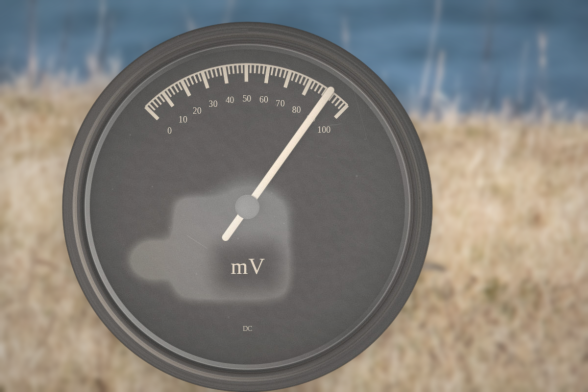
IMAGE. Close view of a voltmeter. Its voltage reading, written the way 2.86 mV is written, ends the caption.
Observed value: 90 mV
